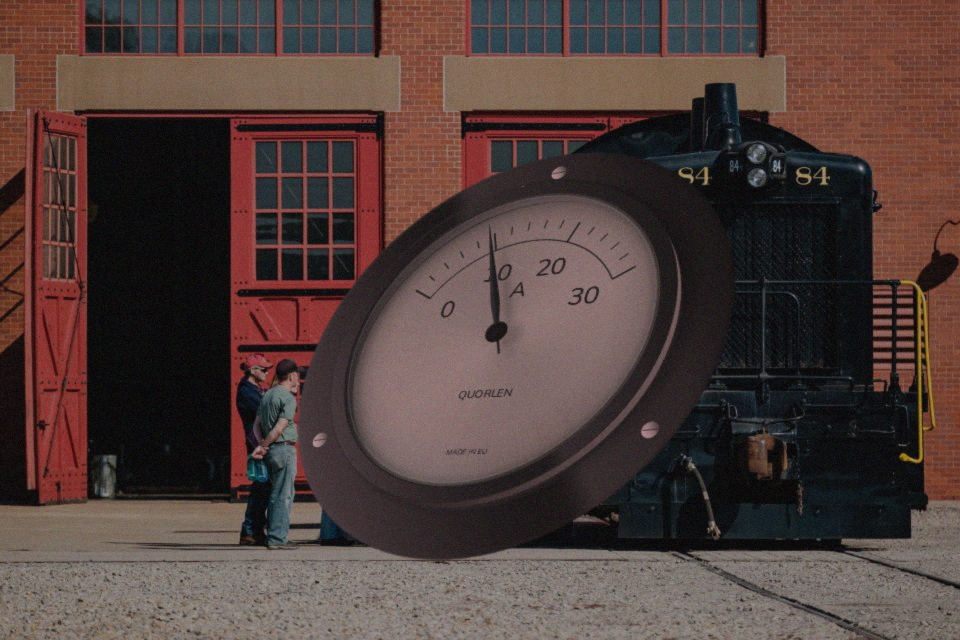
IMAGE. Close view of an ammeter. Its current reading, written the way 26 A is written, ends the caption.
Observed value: 10 A
